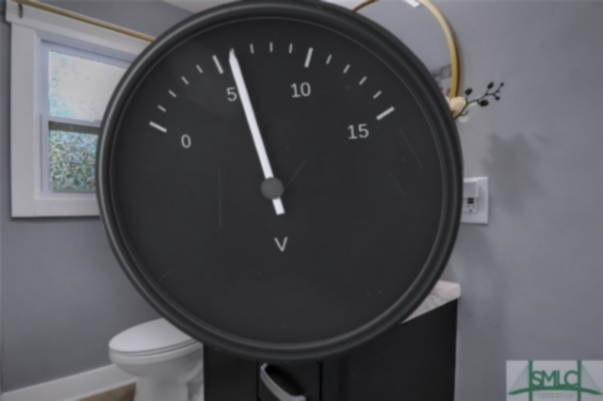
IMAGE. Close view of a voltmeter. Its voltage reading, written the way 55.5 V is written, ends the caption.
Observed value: 6 V
